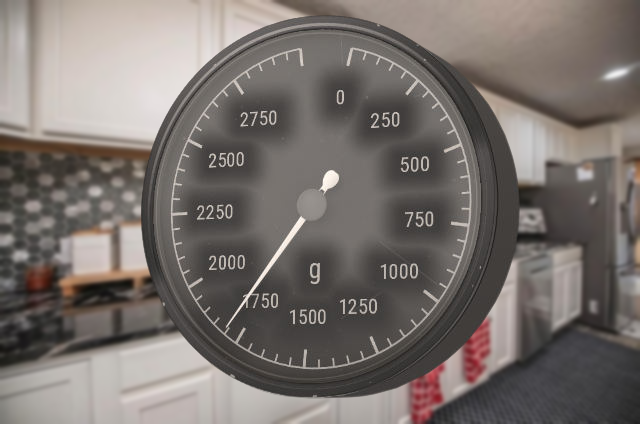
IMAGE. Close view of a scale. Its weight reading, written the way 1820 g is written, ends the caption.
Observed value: 1800 g
